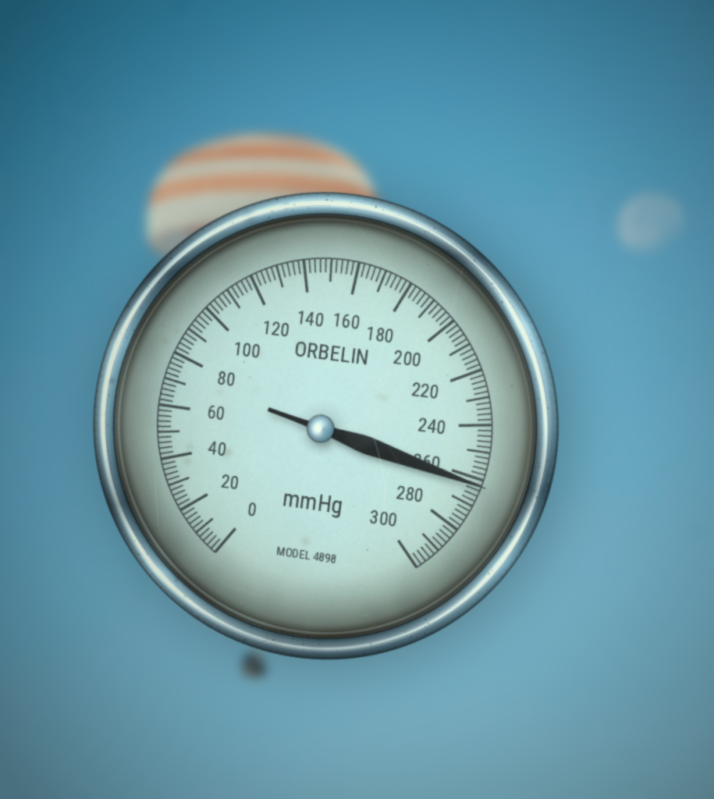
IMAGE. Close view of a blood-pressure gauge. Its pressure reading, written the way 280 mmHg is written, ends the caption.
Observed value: 262 mmHg
